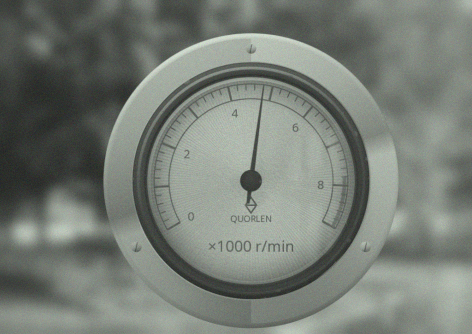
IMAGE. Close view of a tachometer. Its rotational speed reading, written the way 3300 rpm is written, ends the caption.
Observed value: 4800 rpm
